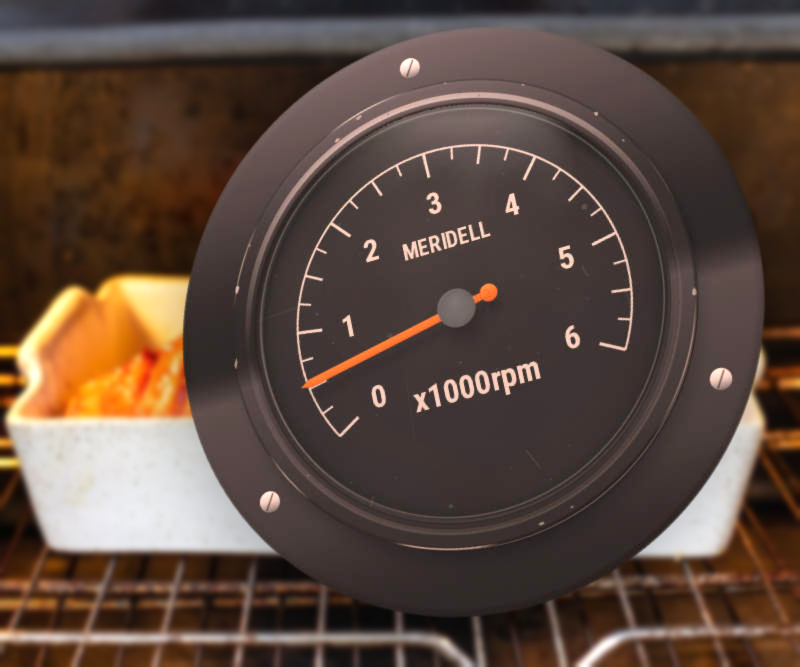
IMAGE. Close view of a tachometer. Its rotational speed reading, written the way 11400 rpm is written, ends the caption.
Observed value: 500 rpm
